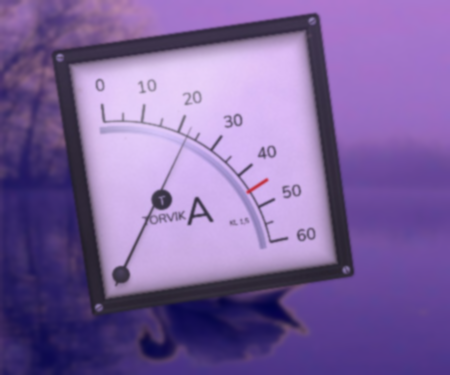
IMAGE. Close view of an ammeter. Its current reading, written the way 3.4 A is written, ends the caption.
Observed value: 22.5 A
